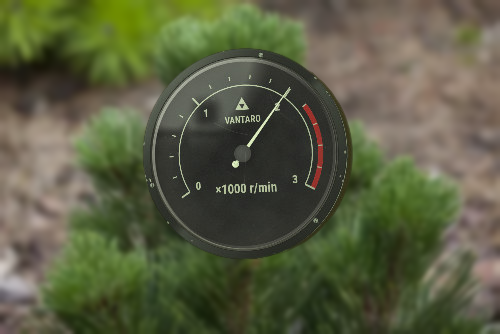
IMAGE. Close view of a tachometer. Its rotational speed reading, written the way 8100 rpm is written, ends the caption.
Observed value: 2000 rpm
